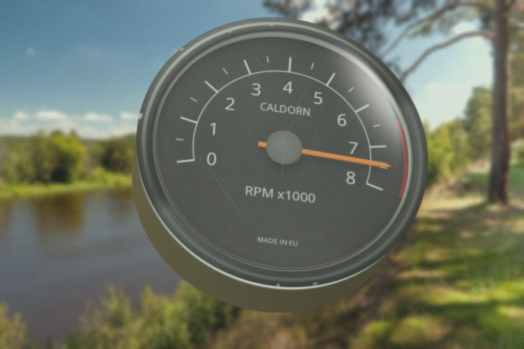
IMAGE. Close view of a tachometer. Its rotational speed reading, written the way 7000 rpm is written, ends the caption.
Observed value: 7500 rpm
